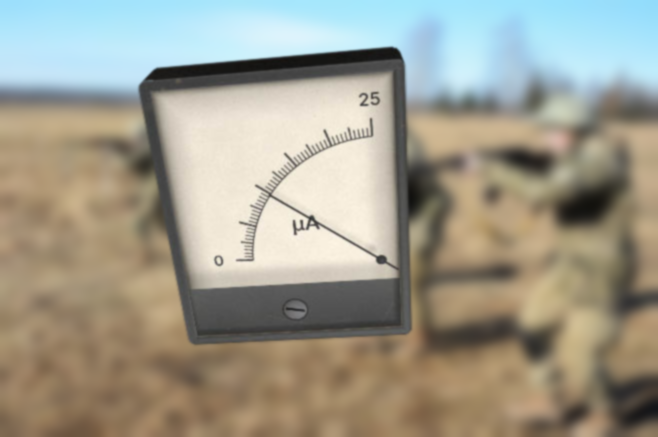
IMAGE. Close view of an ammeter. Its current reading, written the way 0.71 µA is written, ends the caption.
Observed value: 10 µA
